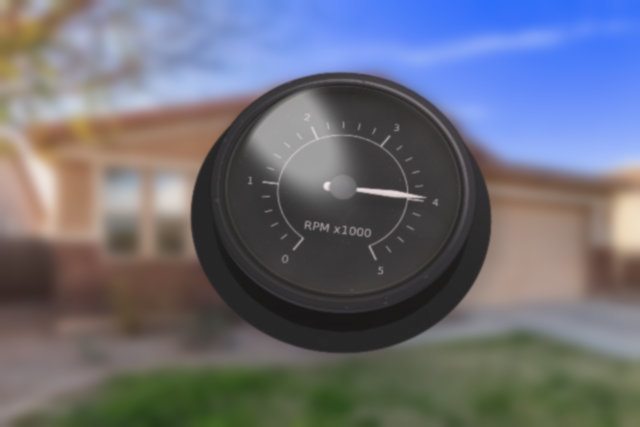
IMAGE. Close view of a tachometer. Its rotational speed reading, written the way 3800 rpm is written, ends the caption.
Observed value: 4000 rpm
